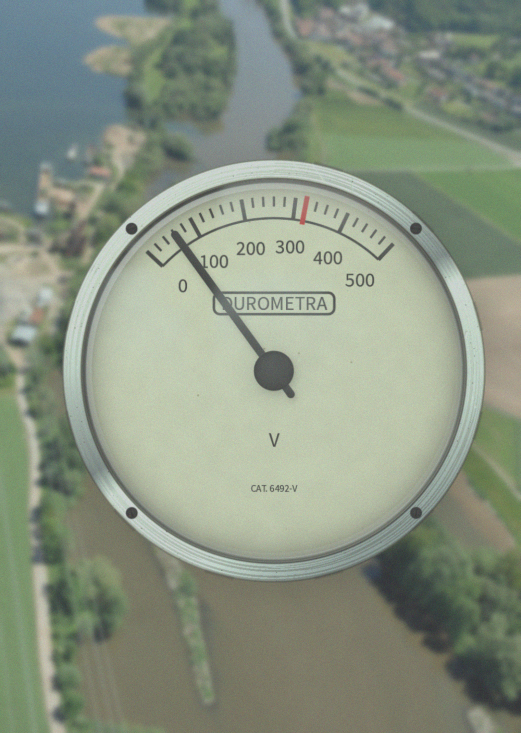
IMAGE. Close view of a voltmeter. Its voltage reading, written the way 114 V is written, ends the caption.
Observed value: 60 V
